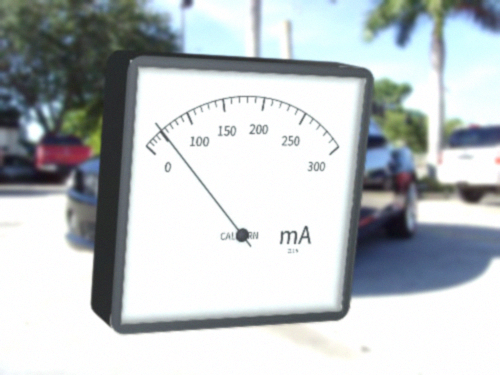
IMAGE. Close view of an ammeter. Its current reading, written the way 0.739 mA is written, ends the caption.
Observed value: 50 mA
